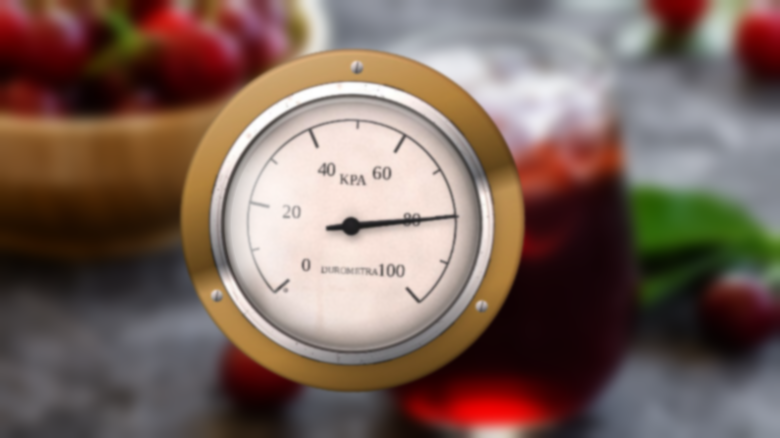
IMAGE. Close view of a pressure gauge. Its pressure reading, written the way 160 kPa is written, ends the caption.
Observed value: 80 kPa
